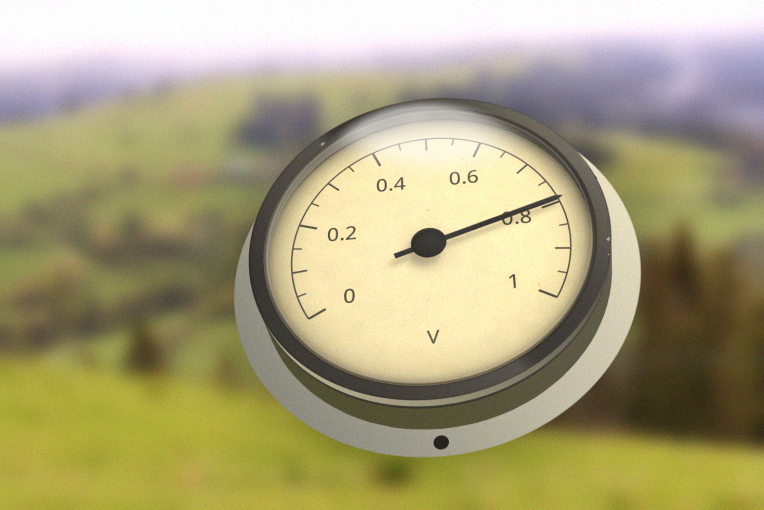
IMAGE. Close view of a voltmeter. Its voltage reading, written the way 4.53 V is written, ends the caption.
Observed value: 0.8 V
